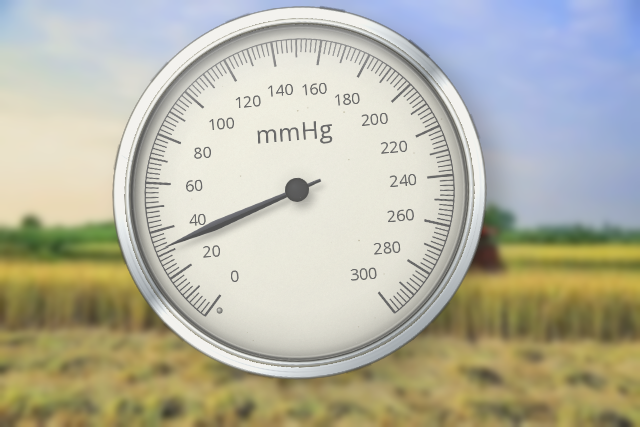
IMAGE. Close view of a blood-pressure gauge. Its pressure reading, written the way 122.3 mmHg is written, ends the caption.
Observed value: 32 mmHg
